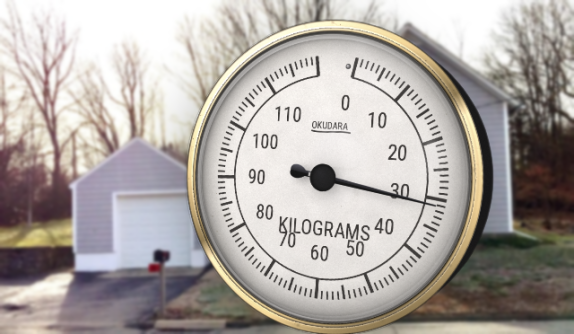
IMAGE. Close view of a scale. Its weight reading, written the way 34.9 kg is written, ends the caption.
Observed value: 31 kg
